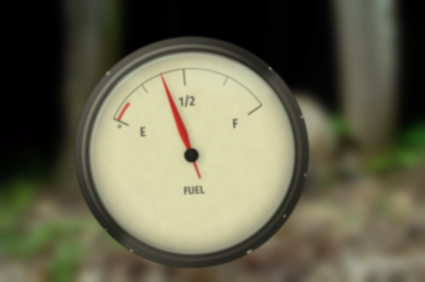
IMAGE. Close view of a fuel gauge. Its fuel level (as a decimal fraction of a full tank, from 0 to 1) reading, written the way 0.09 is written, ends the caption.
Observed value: 0.375
